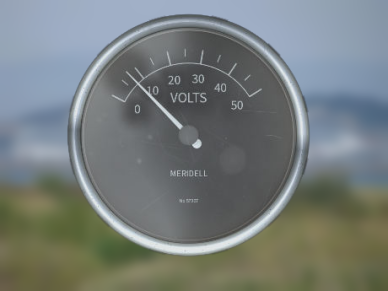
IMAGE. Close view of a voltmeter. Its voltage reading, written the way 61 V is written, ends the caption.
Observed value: 7.5 V
